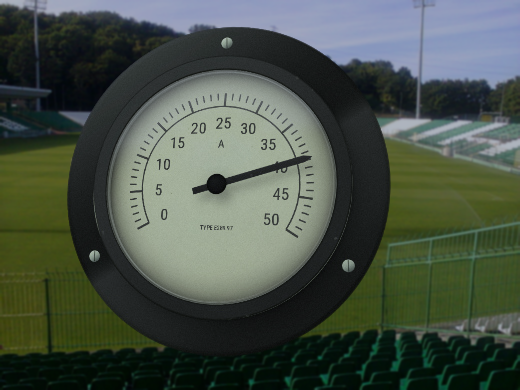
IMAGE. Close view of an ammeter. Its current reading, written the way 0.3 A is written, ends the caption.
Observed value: 40 A
